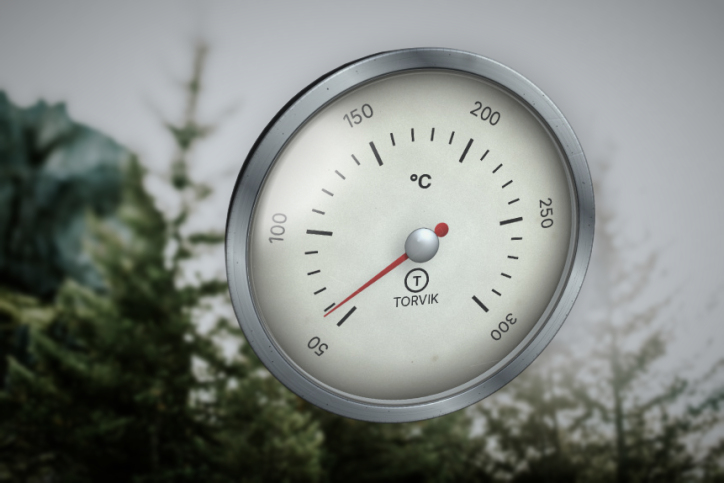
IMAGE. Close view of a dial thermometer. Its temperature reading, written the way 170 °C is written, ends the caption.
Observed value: 60 °C
